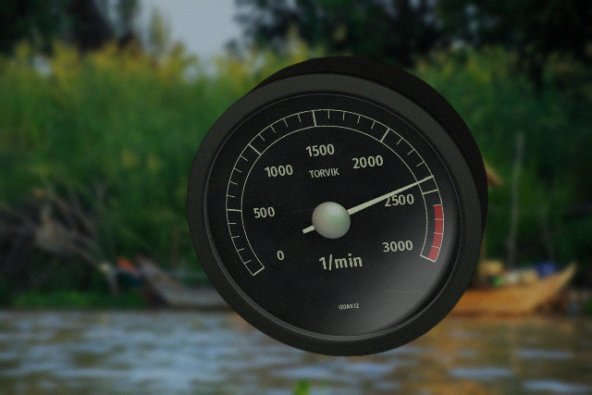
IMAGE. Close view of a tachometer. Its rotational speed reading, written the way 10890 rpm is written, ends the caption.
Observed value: 2400 rpm
